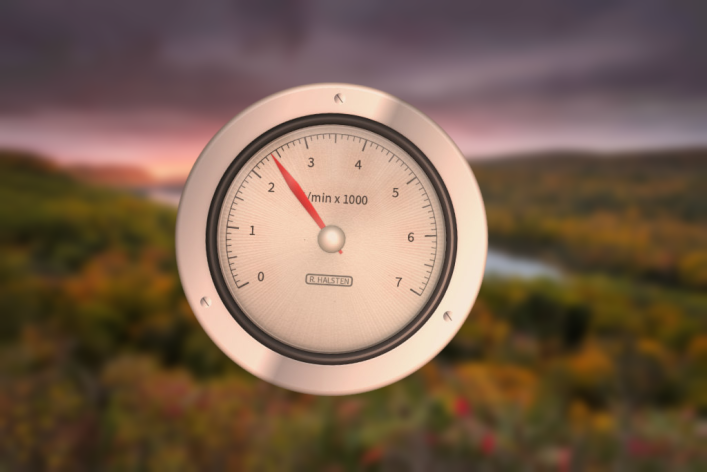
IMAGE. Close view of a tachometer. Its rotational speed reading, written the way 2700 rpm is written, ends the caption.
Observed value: 2400 rpm
